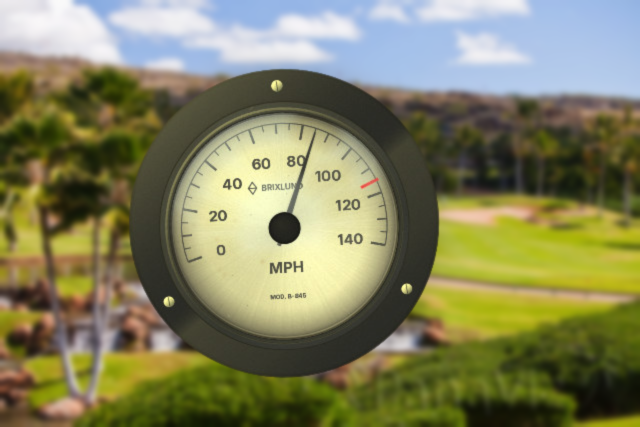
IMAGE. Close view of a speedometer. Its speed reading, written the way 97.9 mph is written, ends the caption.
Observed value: 85 mph
